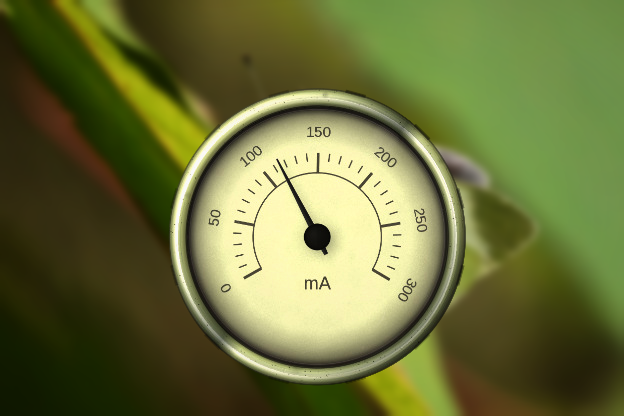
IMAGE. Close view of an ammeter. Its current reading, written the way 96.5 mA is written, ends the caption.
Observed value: 115 mA
